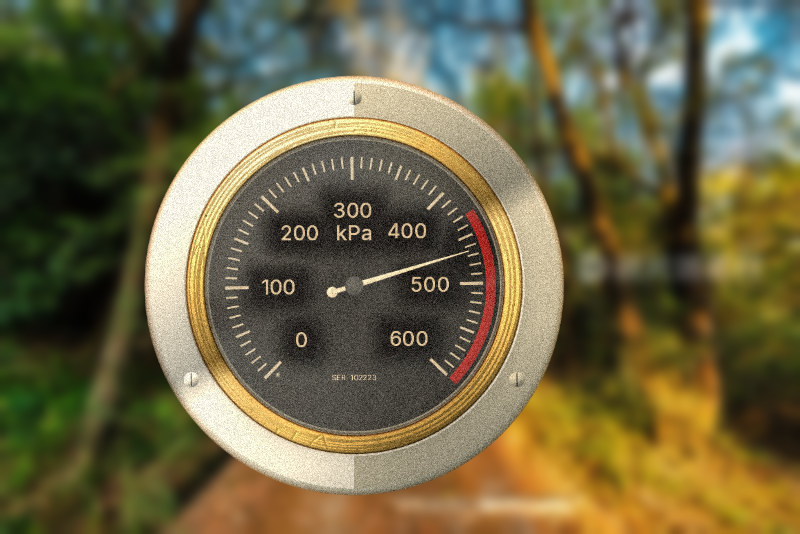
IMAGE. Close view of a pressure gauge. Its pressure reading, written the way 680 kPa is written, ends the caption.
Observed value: 465 kPa
